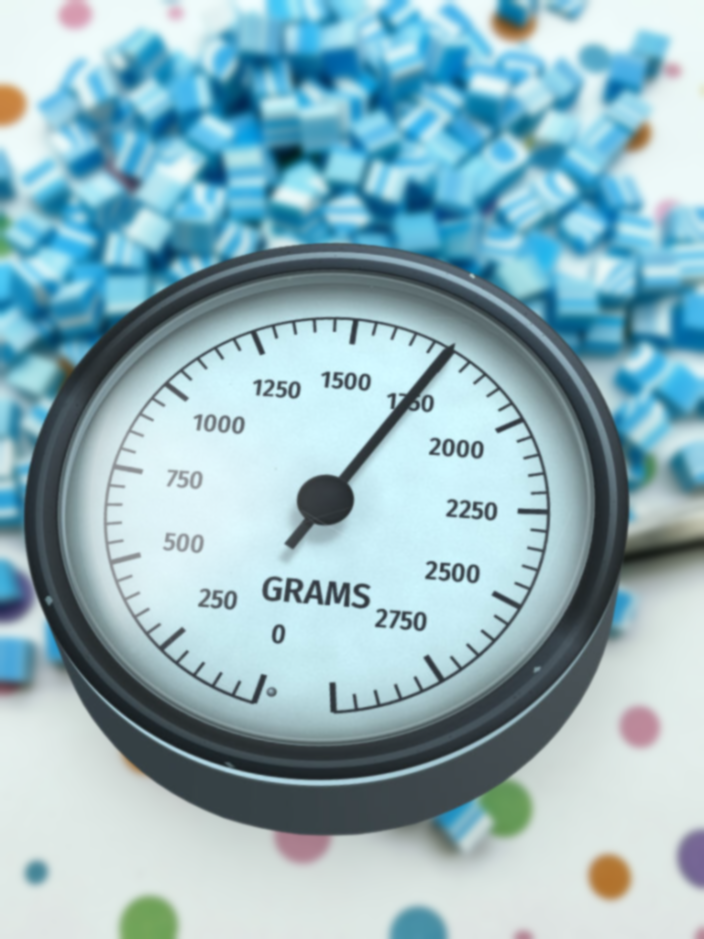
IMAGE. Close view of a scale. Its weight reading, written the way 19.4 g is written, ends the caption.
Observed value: 1750 g
